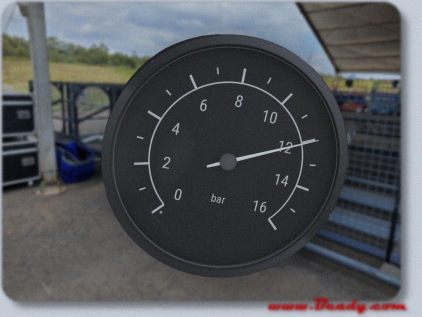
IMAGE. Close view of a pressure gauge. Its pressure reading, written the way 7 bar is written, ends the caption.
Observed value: 12 bar
